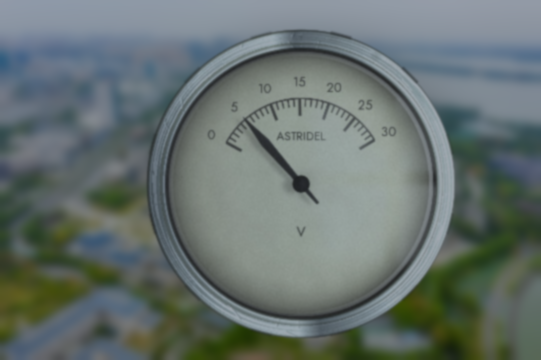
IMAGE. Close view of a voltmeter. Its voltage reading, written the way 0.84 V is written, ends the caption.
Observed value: 5 V
